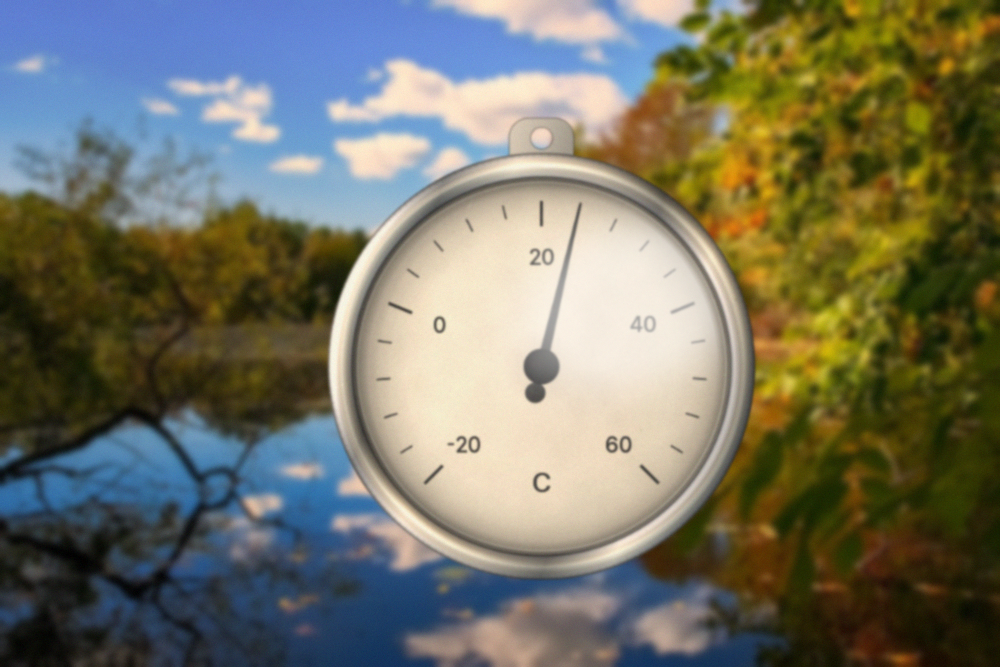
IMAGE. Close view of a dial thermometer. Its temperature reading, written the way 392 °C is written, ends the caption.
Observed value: 24 °C
